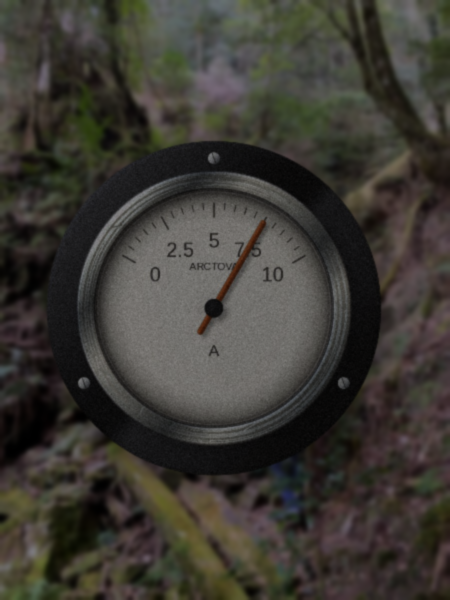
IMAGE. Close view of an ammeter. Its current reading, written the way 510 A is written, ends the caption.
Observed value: 7.5 A
